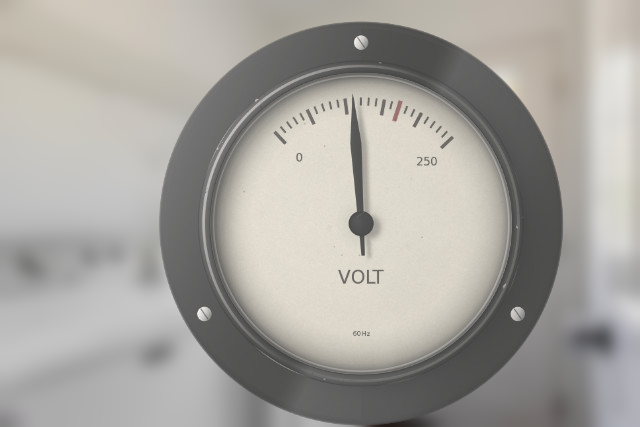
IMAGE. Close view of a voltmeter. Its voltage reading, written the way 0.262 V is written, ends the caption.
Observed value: 110 V
